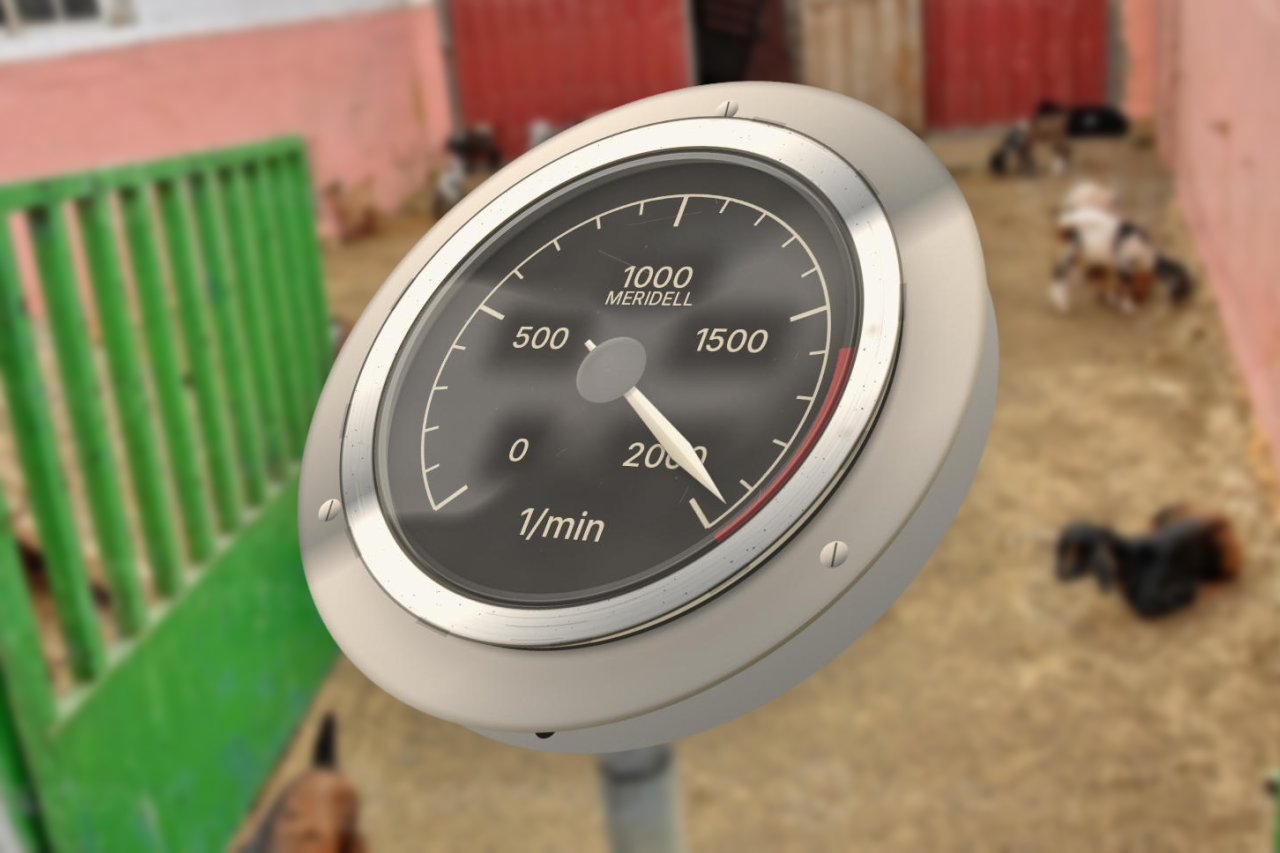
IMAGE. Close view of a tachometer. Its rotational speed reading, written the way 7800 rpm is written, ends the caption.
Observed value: 1950 rpm
